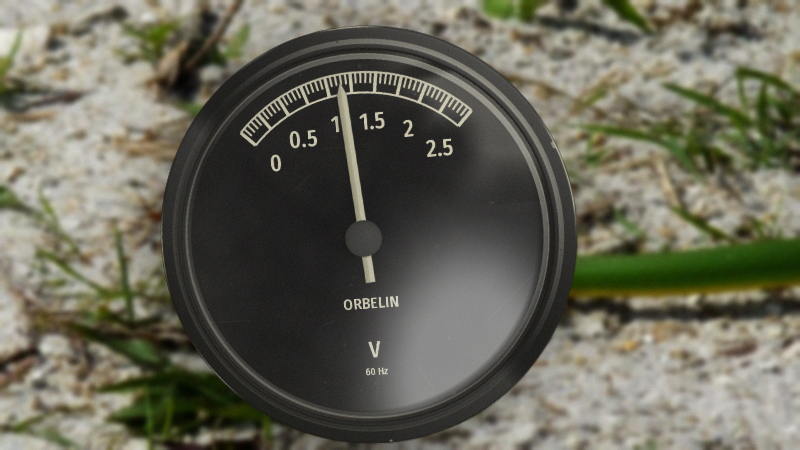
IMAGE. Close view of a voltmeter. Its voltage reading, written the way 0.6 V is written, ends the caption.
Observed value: 1.15 V
